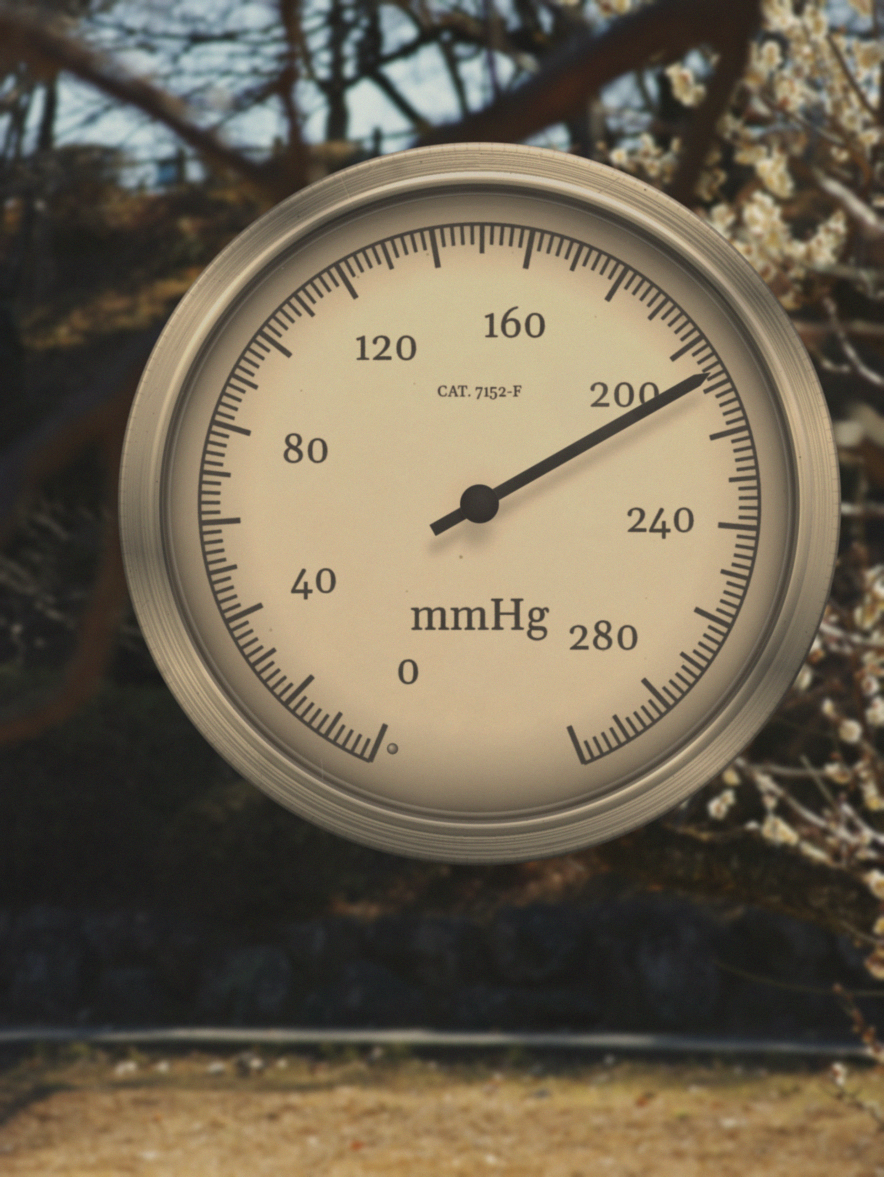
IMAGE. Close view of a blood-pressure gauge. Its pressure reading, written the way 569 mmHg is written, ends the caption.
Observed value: 207 mmHg
